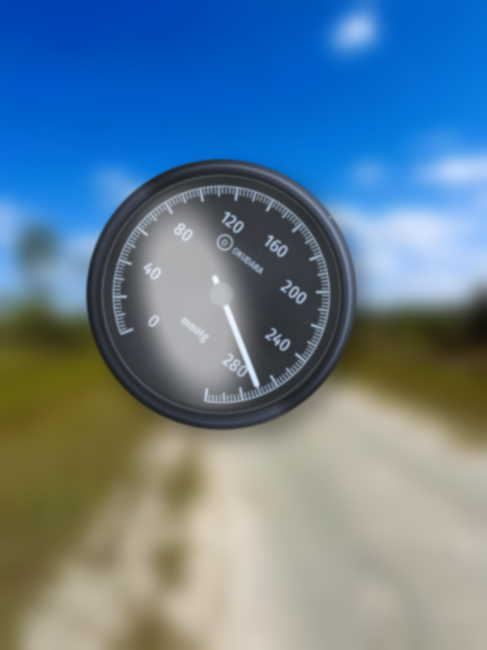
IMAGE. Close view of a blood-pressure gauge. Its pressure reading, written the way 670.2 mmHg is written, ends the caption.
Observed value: 270 mmHg
